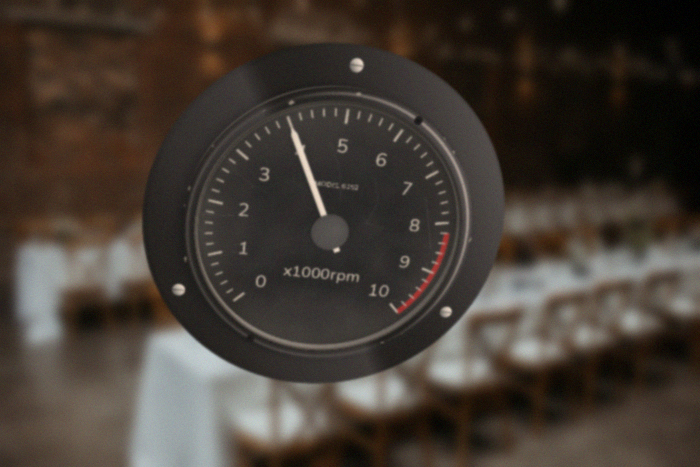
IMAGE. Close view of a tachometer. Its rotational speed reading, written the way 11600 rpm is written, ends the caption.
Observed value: 4000 rpm
